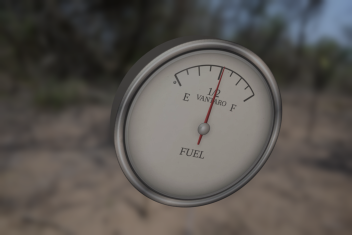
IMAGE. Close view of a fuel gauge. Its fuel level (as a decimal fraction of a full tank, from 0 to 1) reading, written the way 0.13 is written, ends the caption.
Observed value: 0.5
